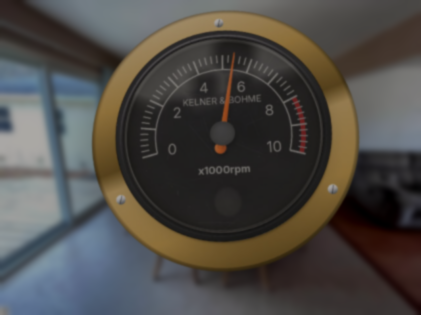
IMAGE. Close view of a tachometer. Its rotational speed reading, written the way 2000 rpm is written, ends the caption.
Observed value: 5400 rpm
